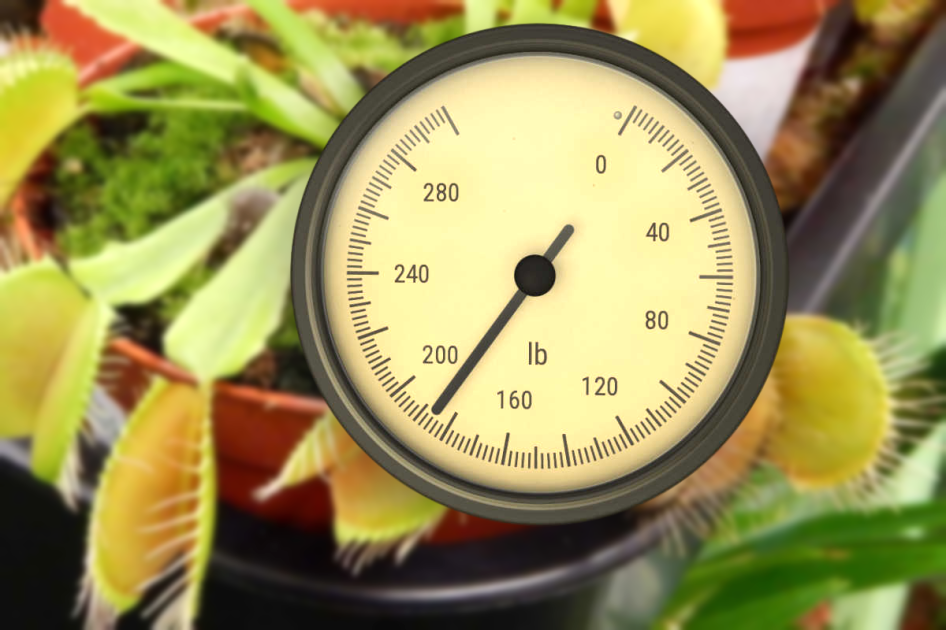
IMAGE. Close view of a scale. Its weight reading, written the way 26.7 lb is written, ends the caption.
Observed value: 186 lb
